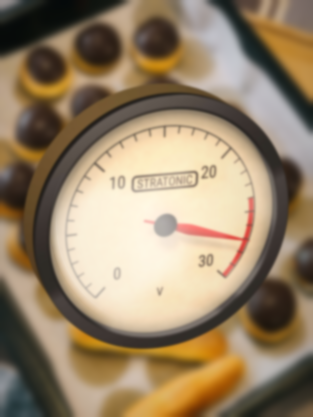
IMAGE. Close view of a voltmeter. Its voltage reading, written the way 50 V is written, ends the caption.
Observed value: 27 V
